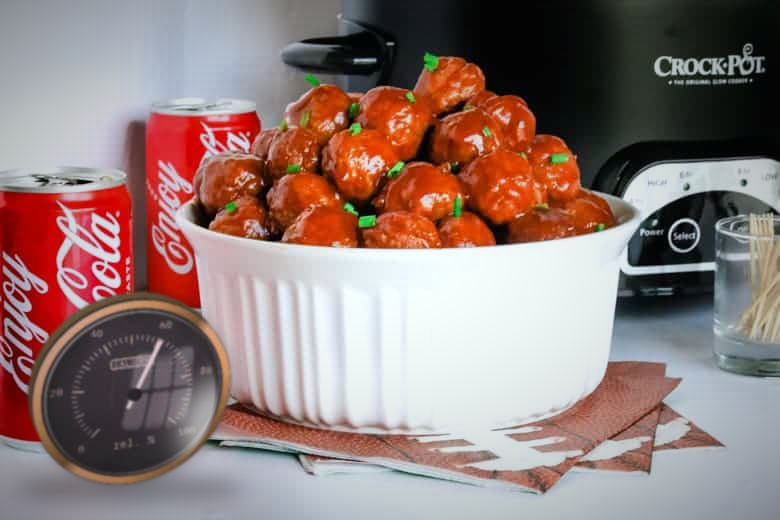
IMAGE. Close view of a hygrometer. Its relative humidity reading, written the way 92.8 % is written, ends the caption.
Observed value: 60 %
